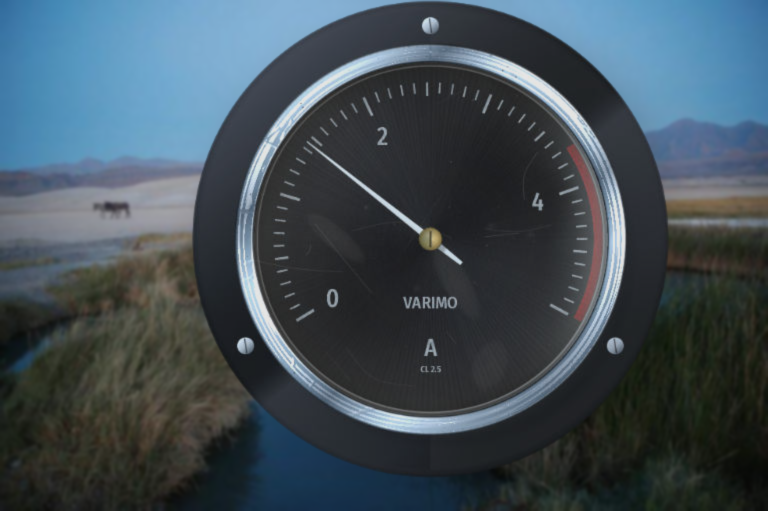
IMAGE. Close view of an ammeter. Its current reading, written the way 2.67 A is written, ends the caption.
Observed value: 1.45 A
